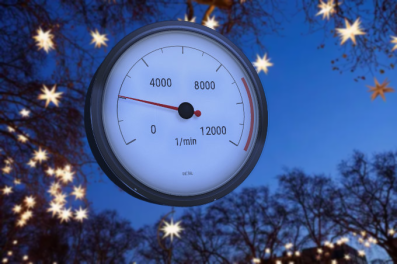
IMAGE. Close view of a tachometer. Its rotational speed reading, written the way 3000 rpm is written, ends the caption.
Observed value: 2000 rpm
